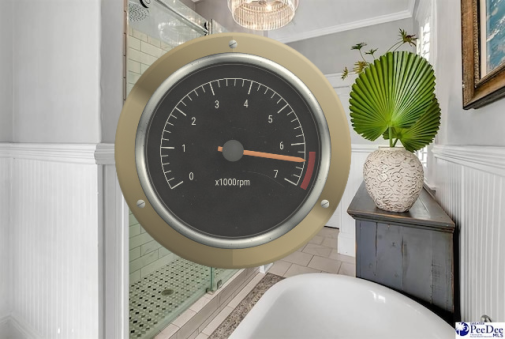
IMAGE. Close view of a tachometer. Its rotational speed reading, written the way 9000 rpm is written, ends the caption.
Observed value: 6400 rpm
